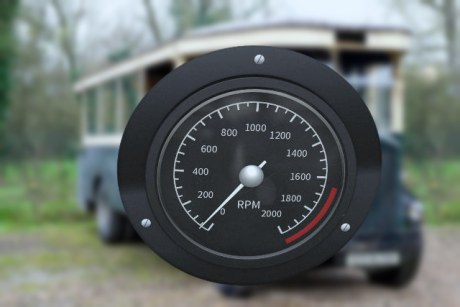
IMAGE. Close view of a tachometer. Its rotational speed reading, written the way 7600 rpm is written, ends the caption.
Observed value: 50 rpm
